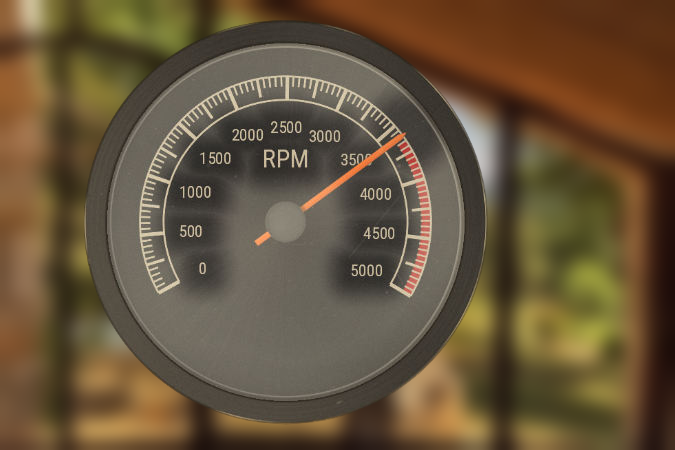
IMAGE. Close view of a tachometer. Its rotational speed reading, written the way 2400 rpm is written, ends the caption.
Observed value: 3600 rpm
